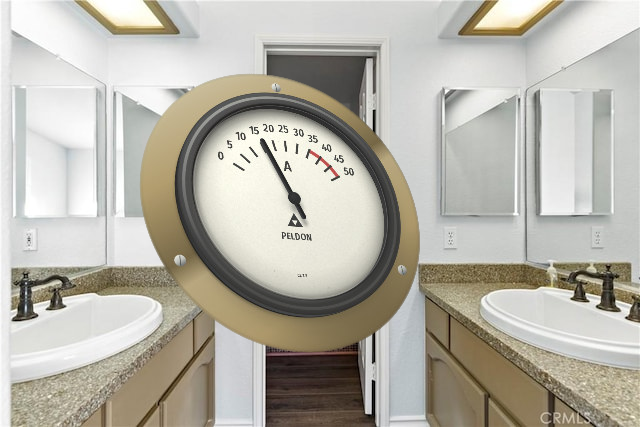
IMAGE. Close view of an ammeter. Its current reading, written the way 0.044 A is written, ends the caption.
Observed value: 15 A
